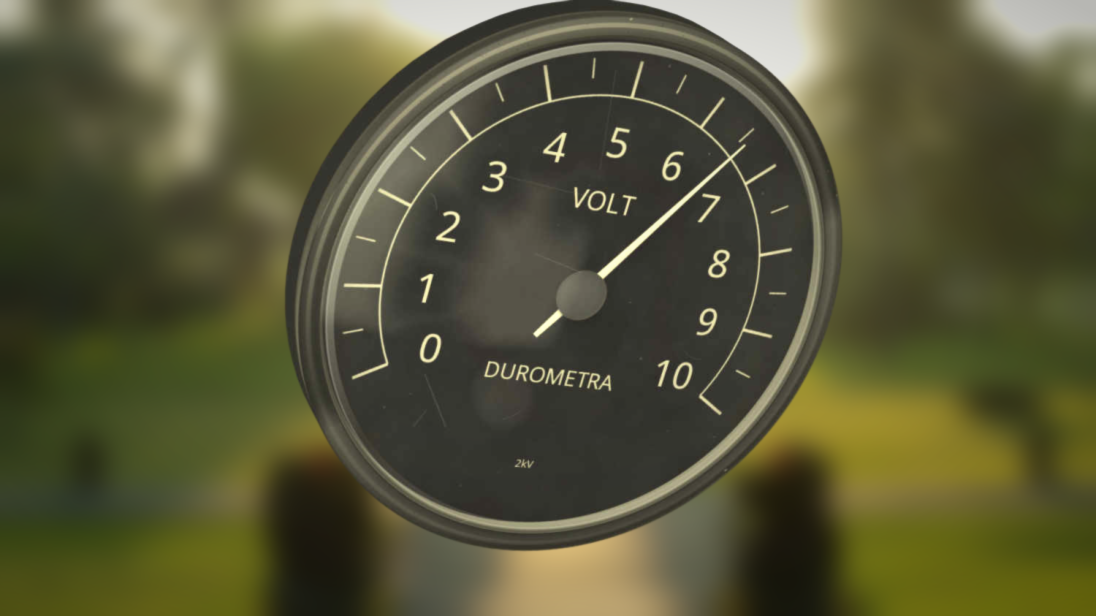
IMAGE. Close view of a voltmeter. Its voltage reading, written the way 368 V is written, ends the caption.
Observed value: 6.5 V
